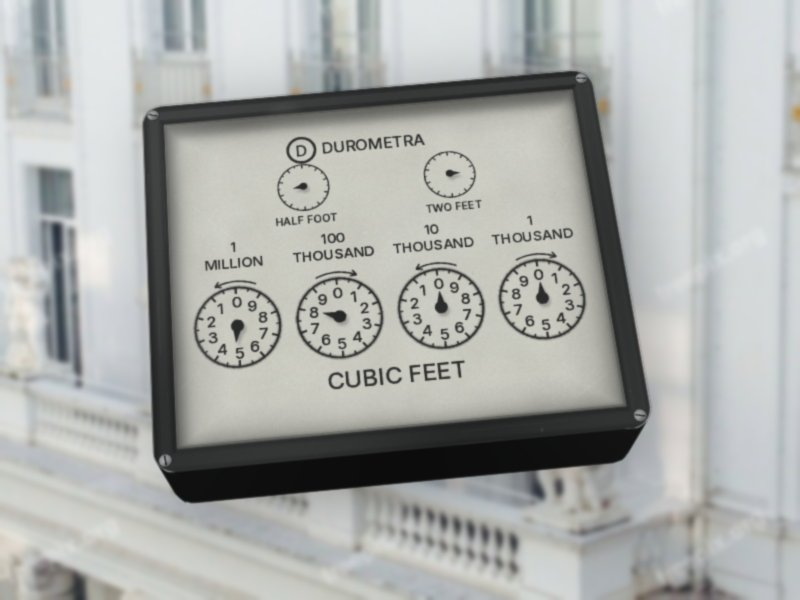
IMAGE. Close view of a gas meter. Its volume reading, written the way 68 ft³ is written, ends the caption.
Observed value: 480000 ft³
